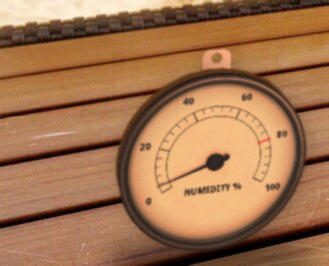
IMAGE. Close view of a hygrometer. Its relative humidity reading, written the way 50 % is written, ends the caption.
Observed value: 4 %
